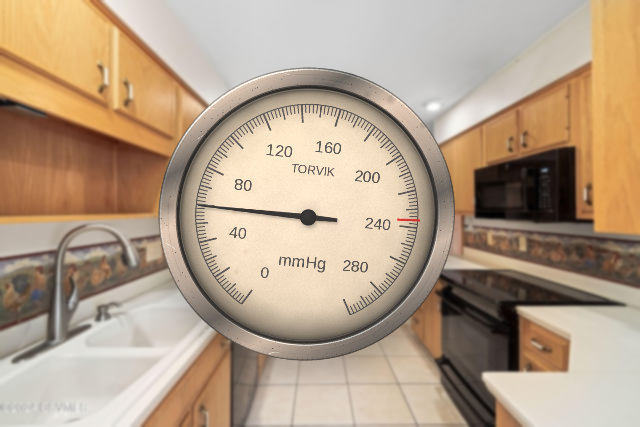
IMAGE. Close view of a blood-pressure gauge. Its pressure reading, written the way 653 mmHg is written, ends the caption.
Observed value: 60 mmHg
